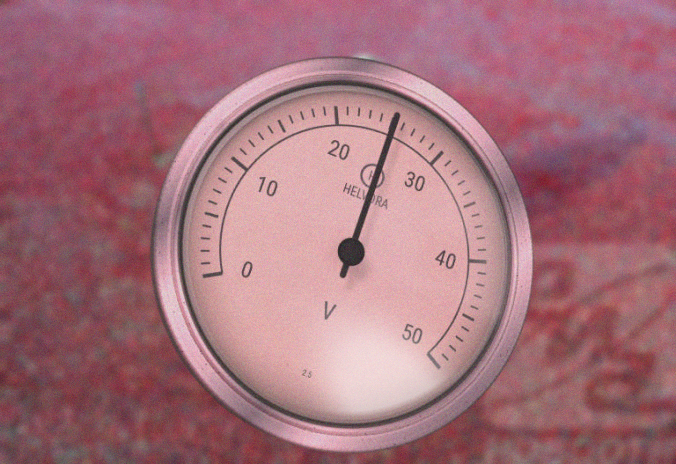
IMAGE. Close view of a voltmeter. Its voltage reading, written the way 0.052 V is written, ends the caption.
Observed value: 25 V
